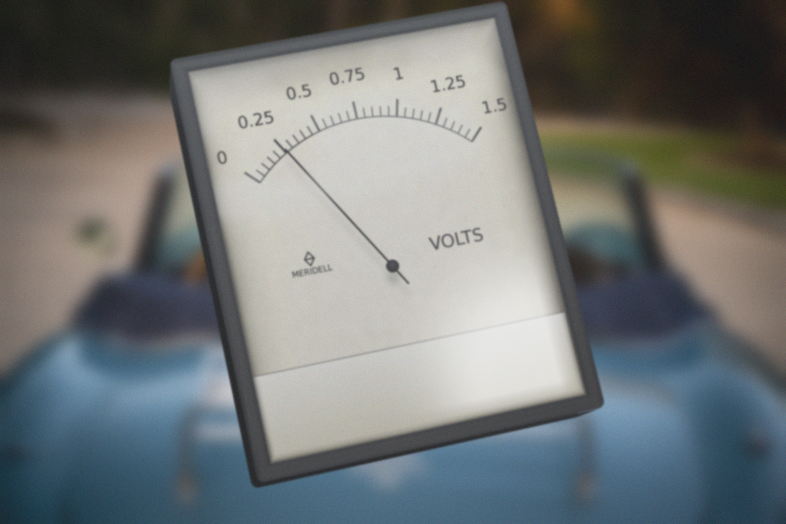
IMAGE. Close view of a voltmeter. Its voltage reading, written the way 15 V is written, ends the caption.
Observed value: 0.25 V
